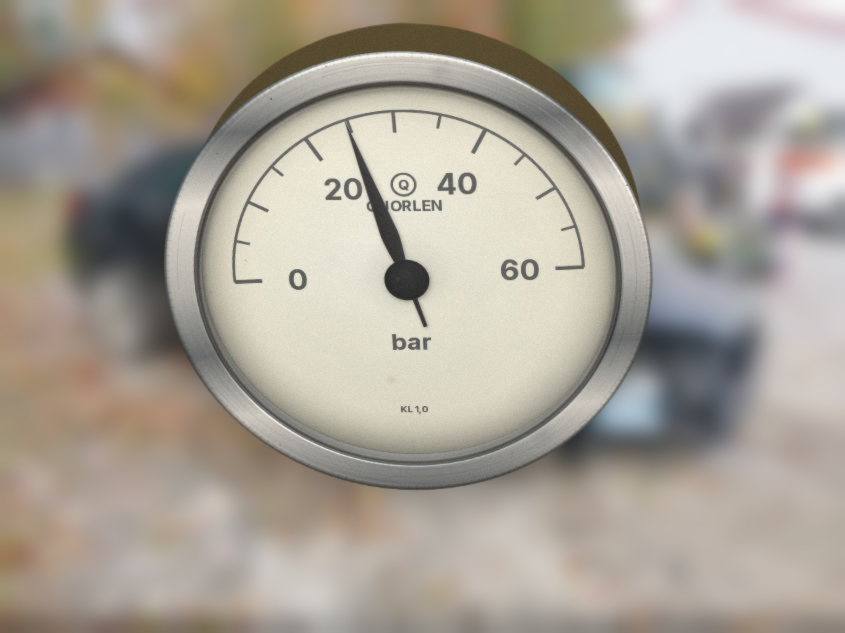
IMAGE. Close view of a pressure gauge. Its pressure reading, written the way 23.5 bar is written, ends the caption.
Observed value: 25 bar
